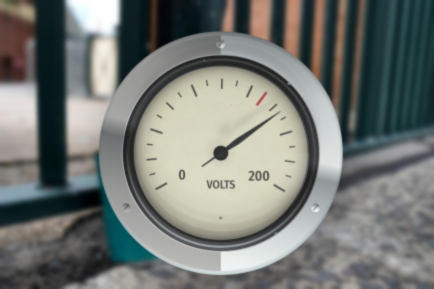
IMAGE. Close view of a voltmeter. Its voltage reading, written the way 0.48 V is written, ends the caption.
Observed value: 145 V
